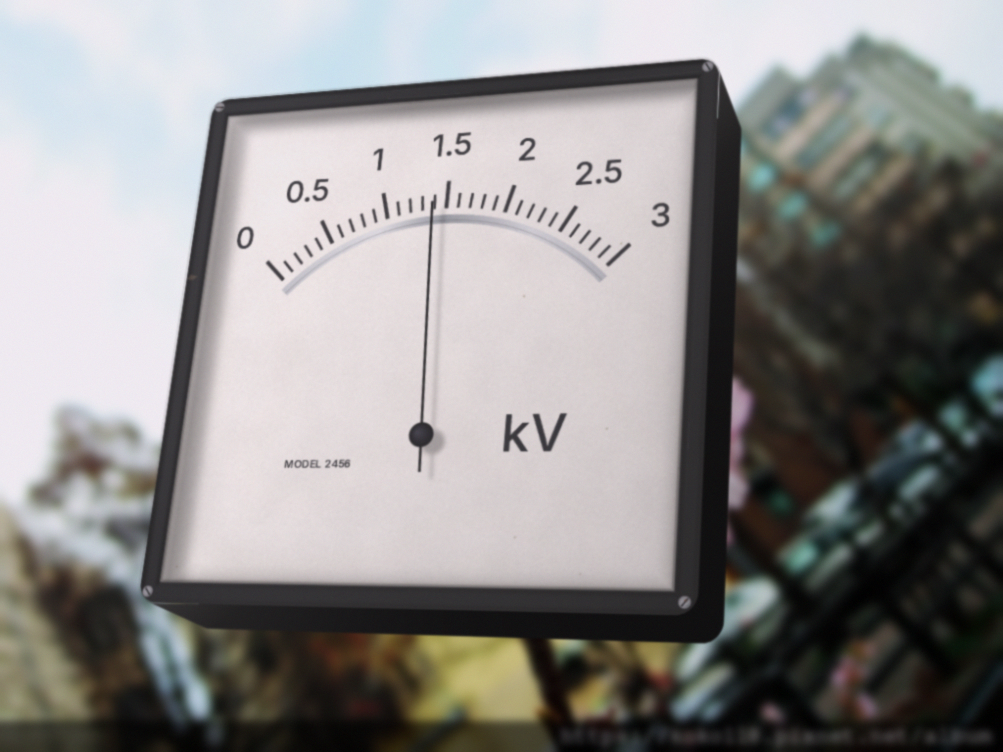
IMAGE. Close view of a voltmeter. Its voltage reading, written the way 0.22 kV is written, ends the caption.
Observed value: 1.4 kV
